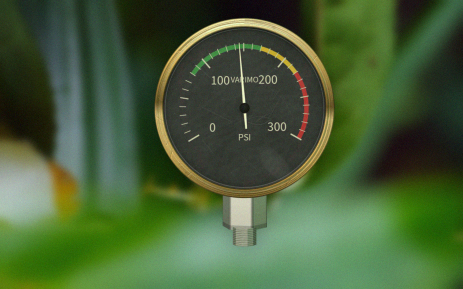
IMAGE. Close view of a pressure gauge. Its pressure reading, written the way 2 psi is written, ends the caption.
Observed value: 145 psi
